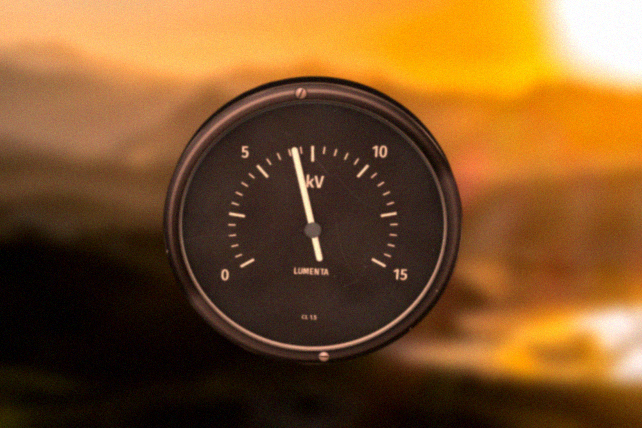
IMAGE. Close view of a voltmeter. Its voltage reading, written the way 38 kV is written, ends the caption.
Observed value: 6.75 kV
